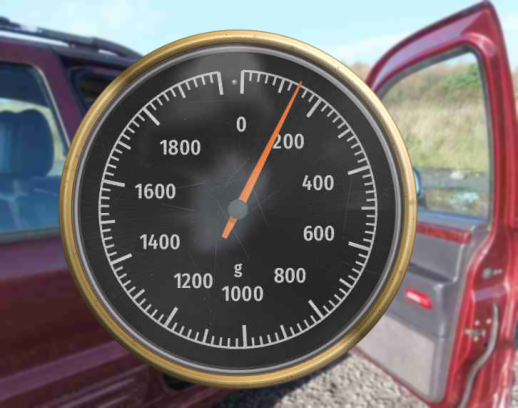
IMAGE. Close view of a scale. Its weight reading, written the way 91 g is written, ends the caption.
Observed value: 140 g
